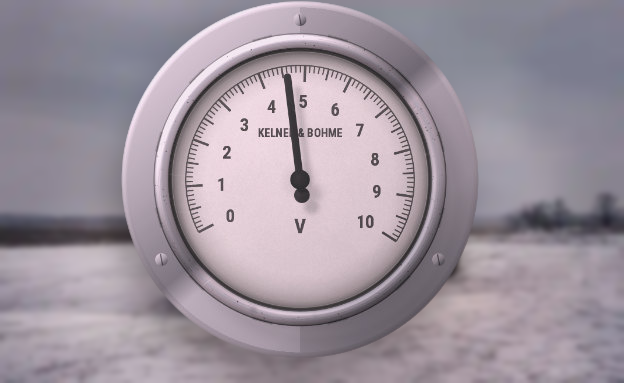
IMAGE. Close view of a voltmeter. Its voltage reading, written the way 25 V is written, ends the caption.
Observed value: 4.6 V
